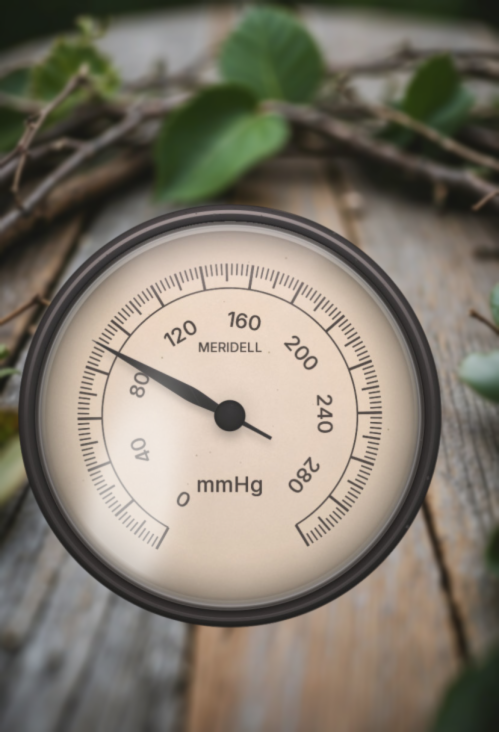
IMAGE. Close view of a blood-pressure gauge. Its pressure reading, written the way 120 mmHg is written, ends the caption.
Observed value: 90 mmHg
